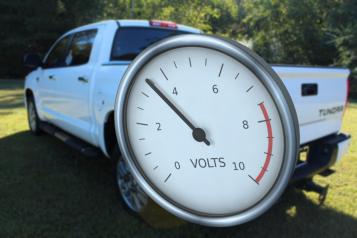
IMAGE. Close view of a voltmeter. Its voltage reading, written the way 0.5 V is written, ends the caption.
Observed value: 3.5 V
